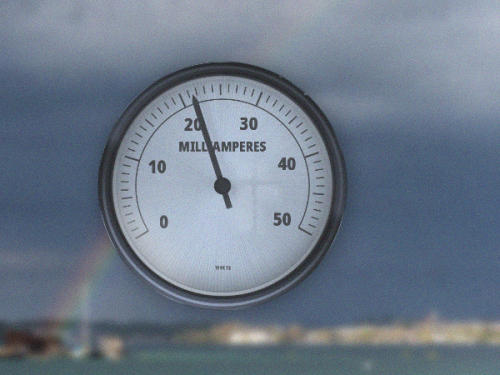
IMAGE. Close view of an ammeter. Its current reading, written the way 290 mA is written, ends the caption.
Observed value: 21.5 mA
